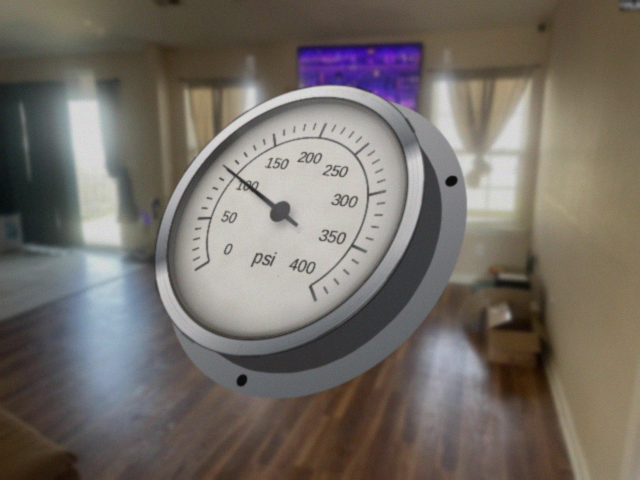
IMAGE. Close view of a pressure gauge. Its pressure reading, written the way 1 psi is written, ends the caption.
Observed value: 100 psi
